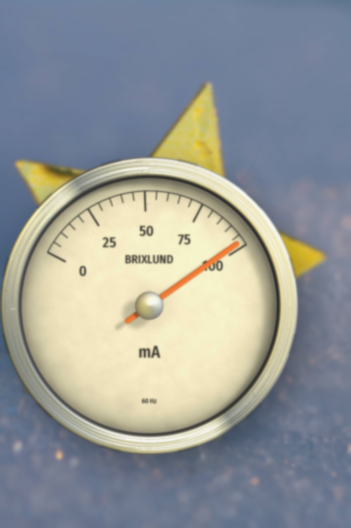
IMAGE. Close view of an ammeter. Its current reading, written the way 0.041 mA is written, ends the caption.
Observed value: 97.5 mA
